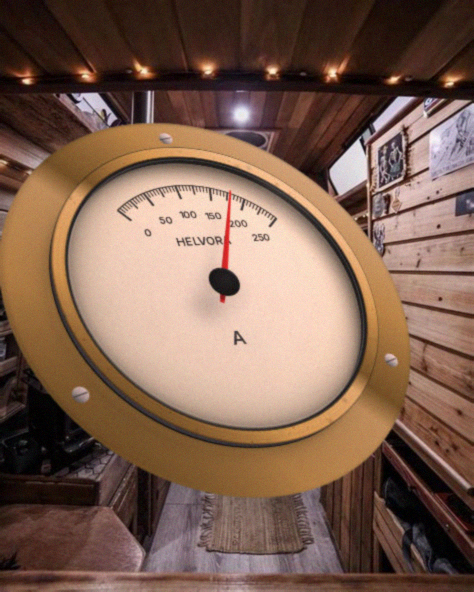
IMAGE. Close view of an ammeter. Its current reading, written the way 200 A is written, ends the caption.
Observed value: 175 A
